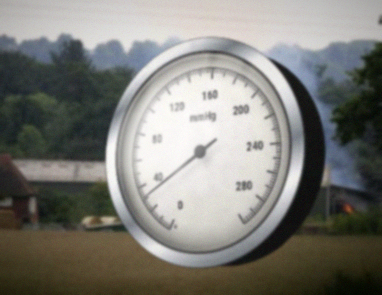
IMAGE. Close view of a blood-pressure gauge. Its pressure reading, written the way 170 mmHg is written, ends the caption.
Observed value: 30 mmHg
